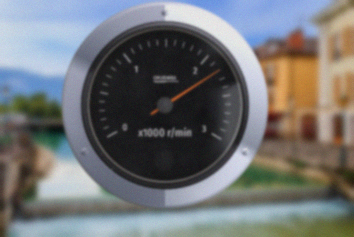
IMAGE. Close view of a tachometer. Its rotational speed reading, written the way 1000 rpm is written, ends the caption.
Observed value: 2200 rpm
